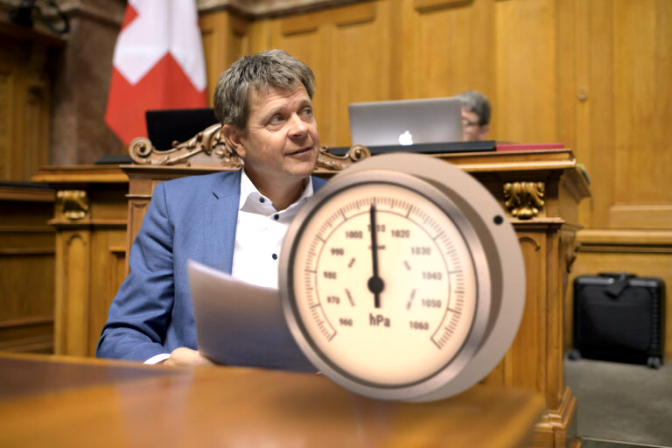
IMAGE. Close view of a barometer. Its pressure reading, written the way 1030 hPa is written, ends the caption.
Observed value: 1010 hPa
